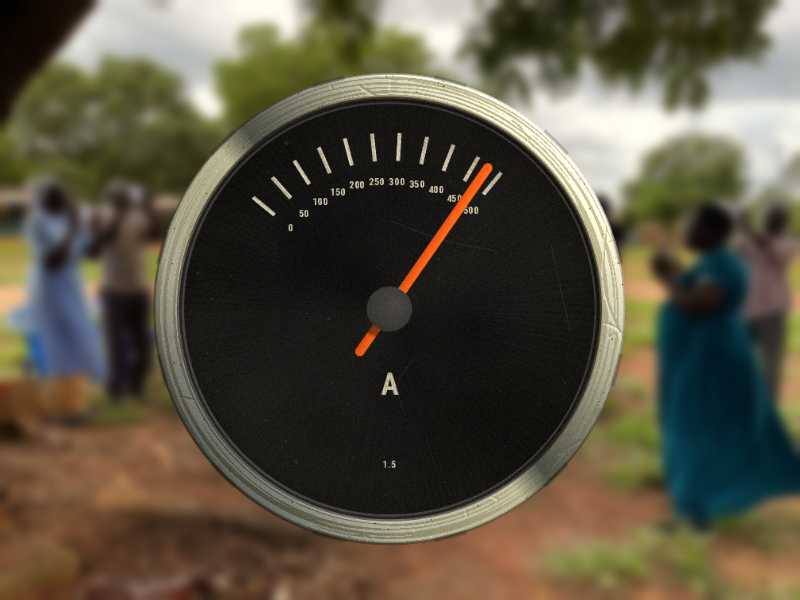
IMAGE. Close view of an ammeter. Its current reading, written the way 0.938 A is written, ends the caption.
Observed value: 475 A
